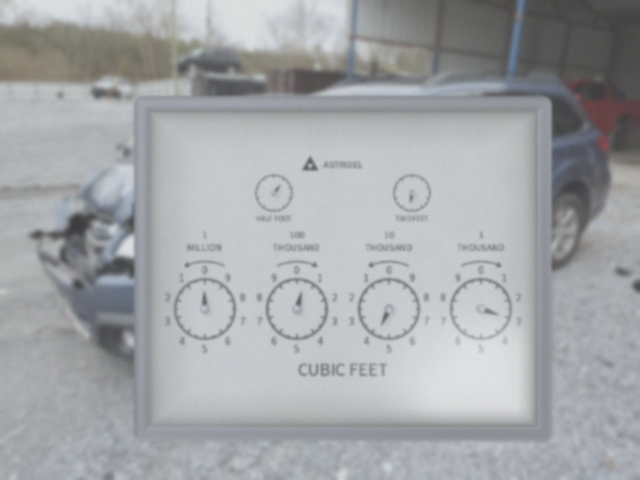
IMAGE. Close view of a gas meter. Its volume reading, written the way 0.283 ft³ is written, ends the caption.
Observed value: 4300 ft³
